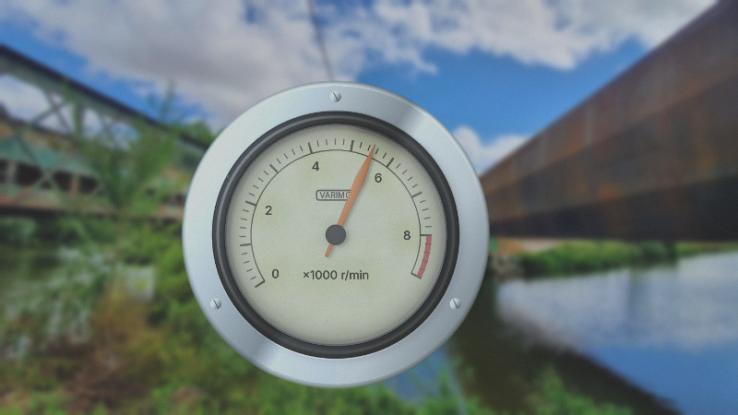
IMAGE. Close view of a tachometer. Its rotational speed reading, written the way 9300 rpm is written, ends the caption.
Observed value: 5500 rpm
